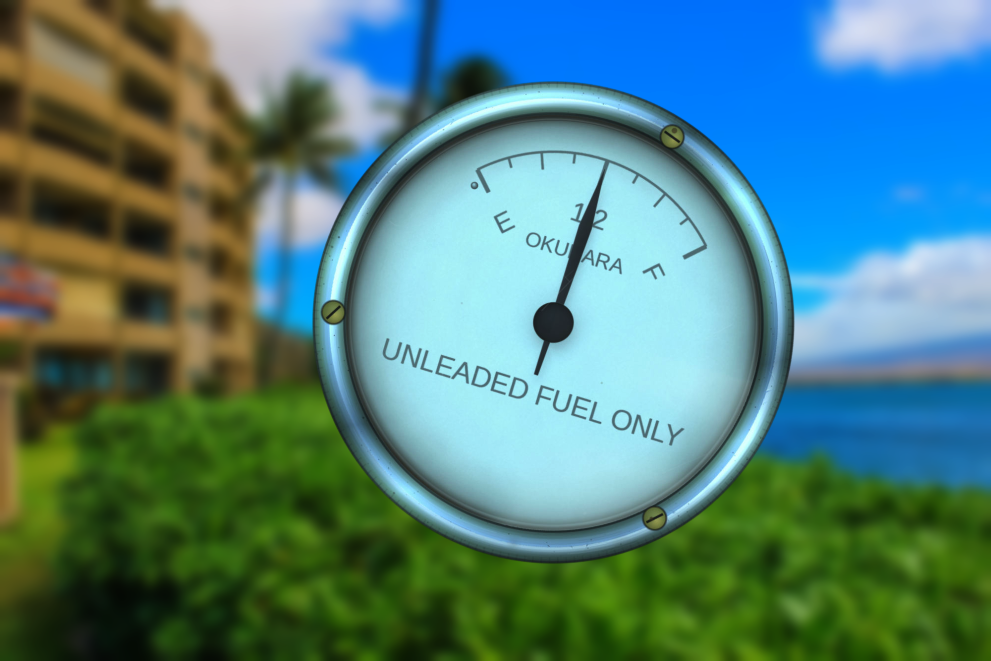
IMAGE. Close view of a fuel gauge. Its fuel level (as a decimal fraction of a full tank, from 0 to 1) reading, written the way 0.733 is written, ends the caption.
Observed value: 0.5
